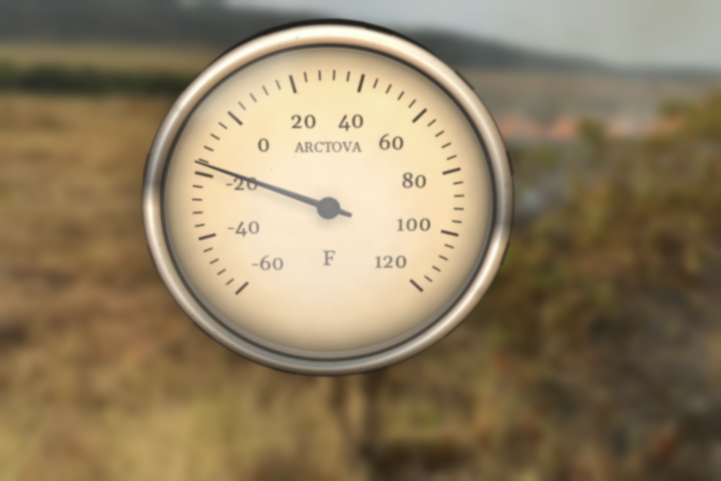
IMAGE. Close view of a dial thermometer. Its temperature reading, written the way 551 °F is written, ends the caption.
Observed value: -16 °F
